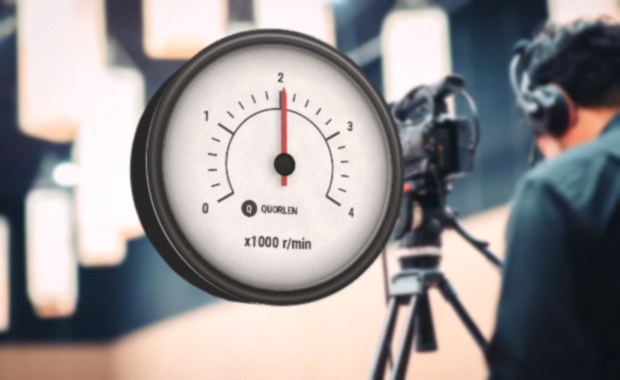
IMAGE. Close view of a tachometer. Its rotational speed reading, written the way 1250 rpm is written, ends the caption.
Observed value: 2000 rpm
